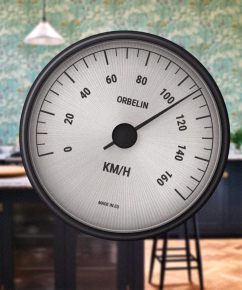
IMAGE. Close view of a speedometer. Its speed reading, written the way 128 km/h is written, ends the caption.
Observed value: 107.5 km/h
